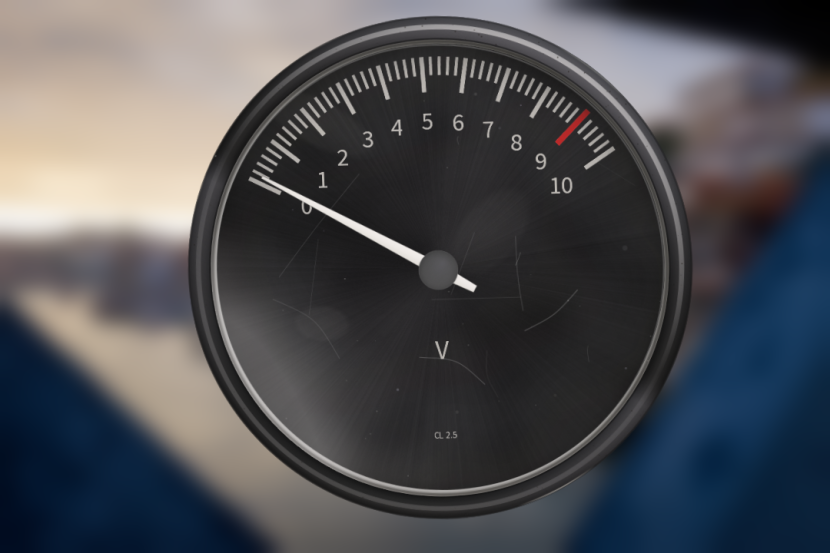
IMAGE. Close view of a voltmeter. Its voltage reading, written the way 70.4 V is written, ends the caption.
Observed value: 0.2 V
